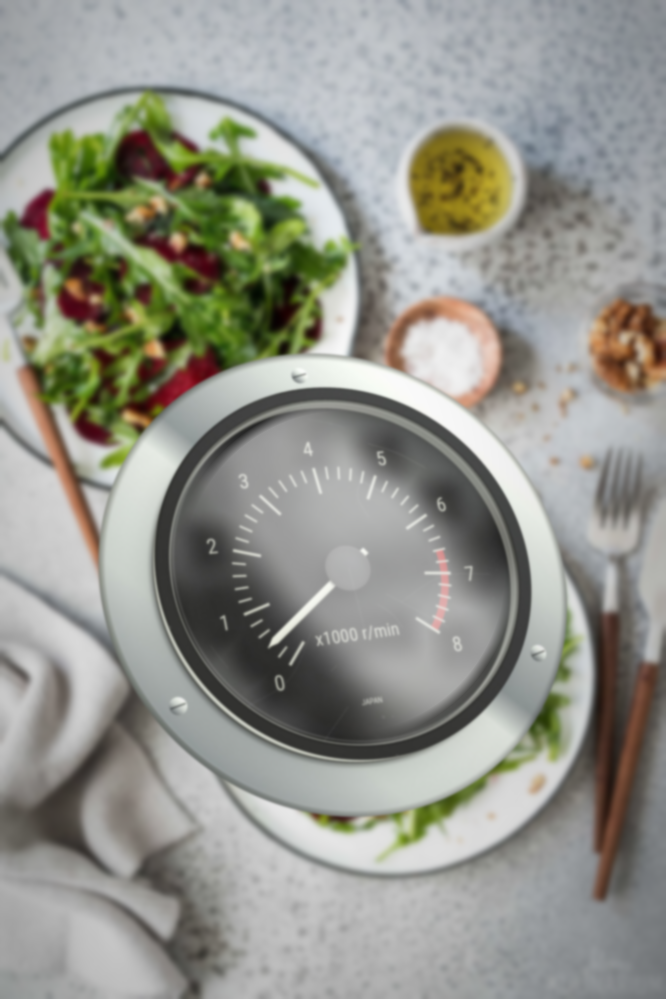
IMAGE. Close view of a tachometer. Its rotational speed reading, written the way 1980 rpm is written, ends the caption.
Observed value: 400 rpm
